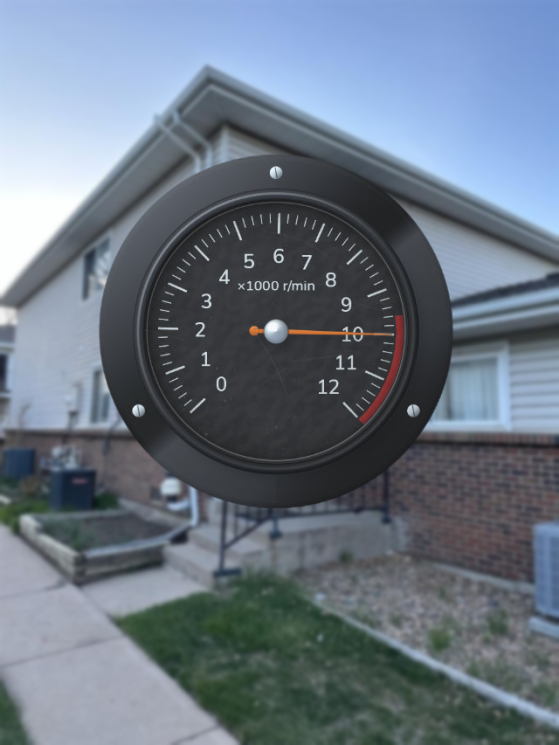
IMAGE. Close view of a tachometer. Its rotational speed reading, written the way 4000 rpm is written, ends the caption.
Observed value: 10000 rpm
